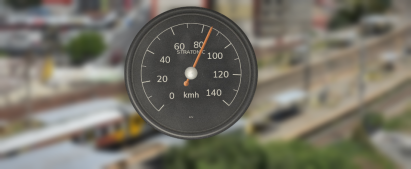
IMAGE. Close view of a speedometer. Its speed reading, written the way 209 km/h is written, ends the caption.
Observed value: 85 km/h
